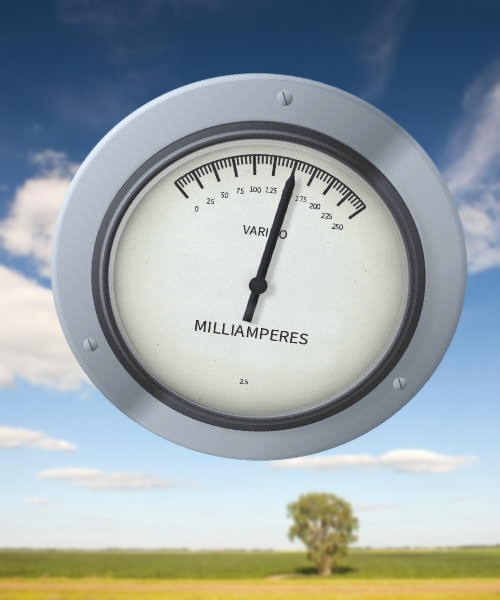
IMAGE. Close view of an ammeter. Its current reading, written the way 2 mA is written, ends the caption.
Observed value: 150 mA
